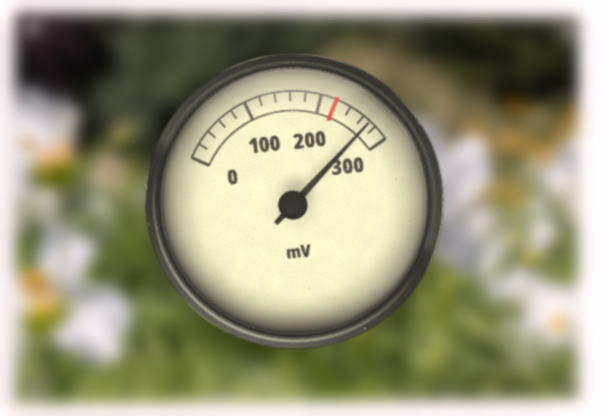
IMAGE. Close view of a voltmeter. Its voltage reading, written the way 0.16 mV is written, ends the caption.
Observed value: 270 mV
